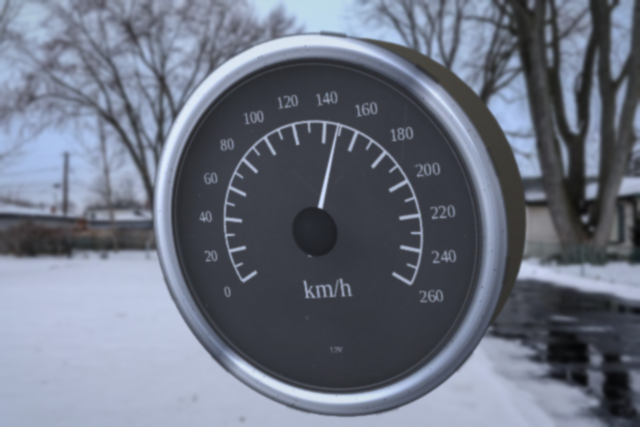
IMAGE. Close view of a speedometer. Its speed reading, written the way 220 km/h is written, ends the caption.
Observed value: 150 km/h
